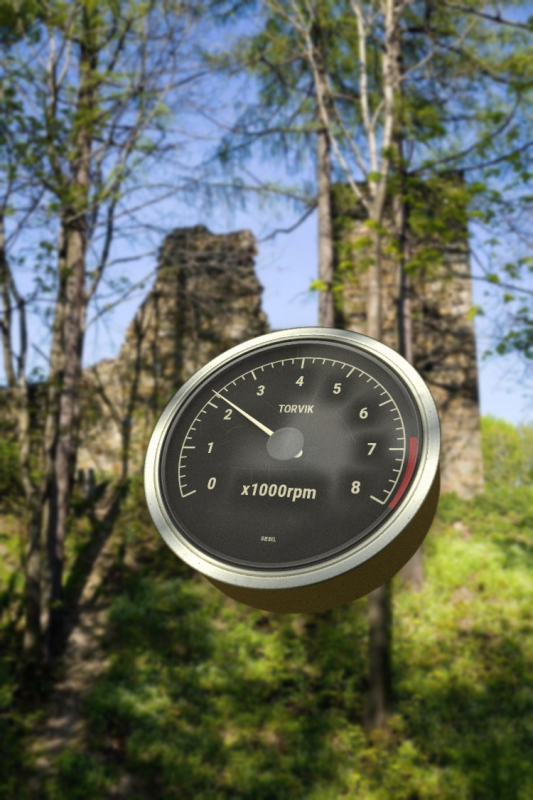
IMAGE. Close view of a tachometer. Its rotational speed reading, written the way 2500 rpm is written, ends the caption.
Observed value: 2200 rpm
